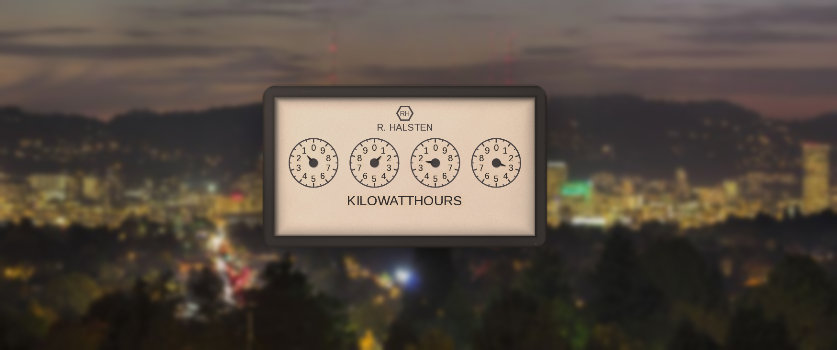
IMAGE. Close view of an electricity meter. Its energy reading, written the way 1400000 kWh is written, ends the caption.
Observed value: 1123 kWh
